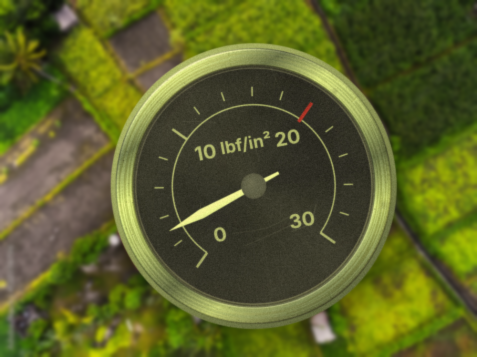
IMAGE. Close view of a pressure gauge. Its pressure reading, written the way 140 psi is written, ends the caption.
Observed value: 3 psi
